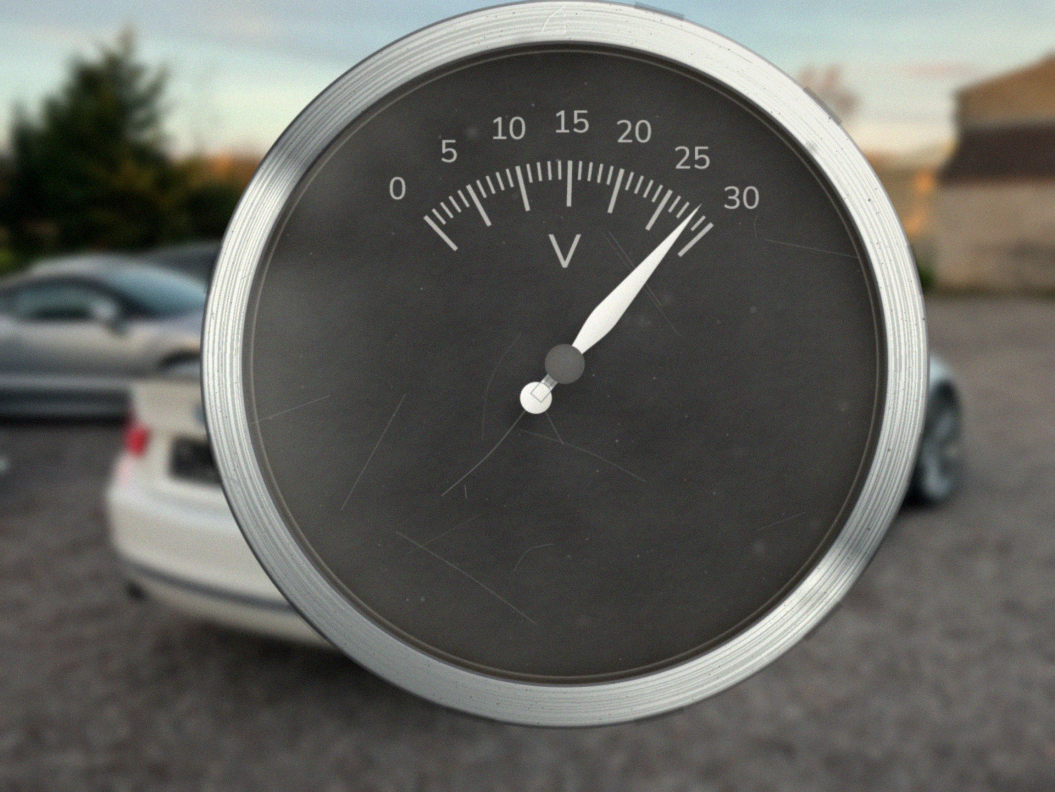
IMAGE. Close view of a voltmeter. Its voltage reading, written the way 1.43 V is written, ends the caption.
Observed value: 28 V
